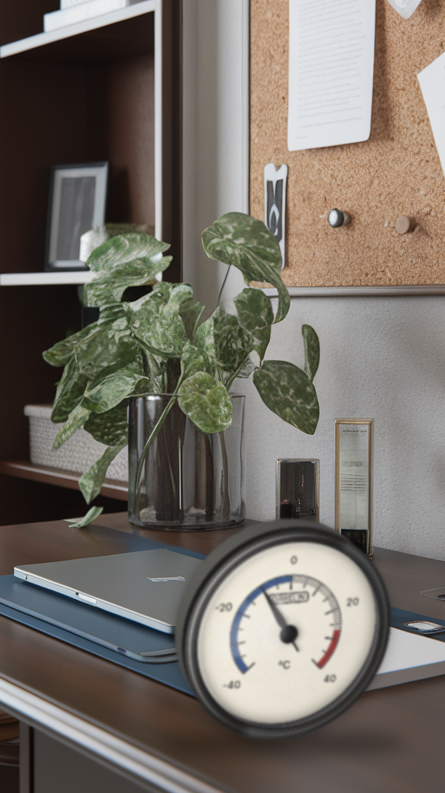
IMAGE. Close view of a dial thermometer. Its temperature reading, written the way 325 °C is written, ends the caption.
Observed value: -10 °C
